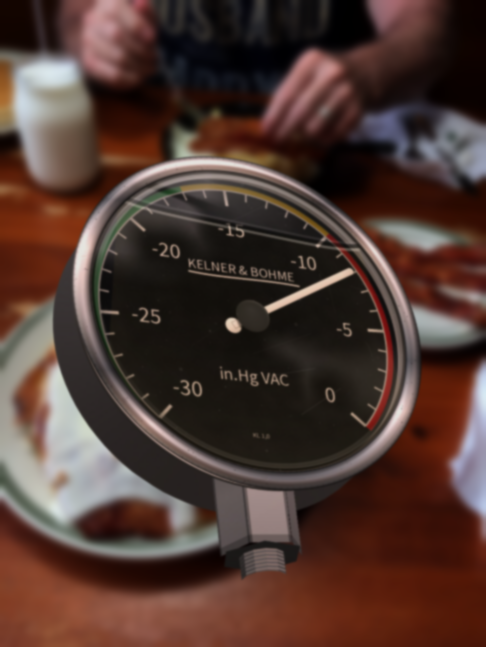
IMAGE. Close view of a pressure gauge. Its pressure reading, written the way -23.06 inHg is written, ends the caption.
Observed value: -8 inHg
